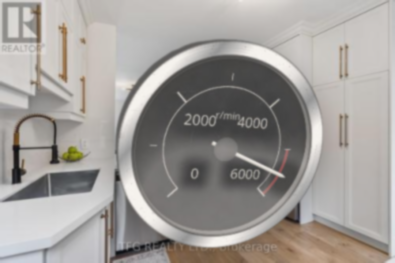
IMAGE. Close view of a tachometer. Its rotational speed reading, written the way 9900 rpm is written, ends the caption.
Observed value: 5500 rpm
